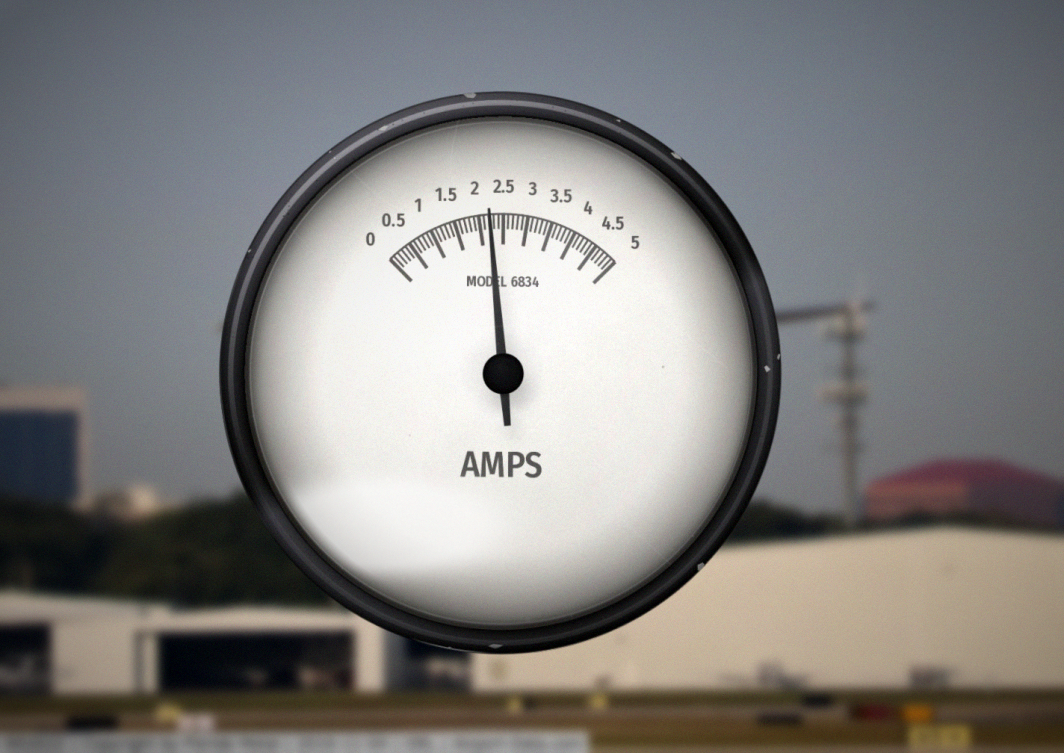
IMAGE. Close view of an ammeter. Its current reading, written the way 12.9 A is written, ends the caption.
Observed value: 2.2 A
